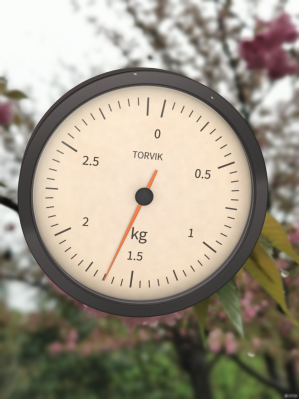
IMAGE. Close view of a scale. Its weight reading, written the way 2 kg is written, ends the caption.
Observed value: 1.65 kg
